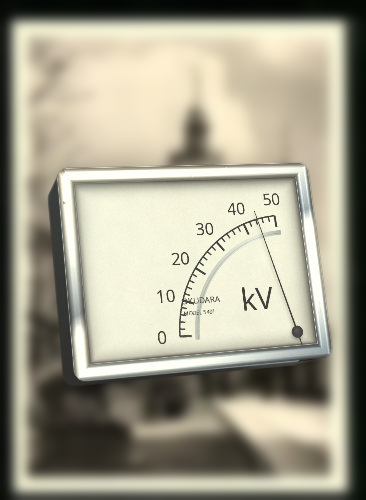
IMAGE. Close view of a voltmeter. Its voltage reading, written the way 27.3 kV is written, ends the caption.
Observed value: 44 kV
